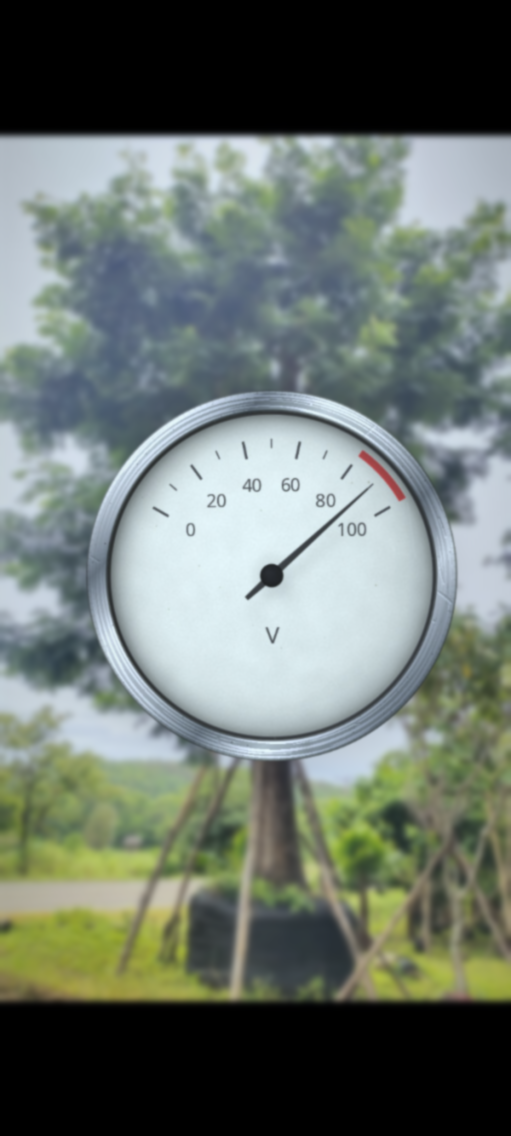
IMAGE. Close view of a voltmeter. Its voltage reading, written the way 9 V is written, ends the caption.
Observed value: 90 V
